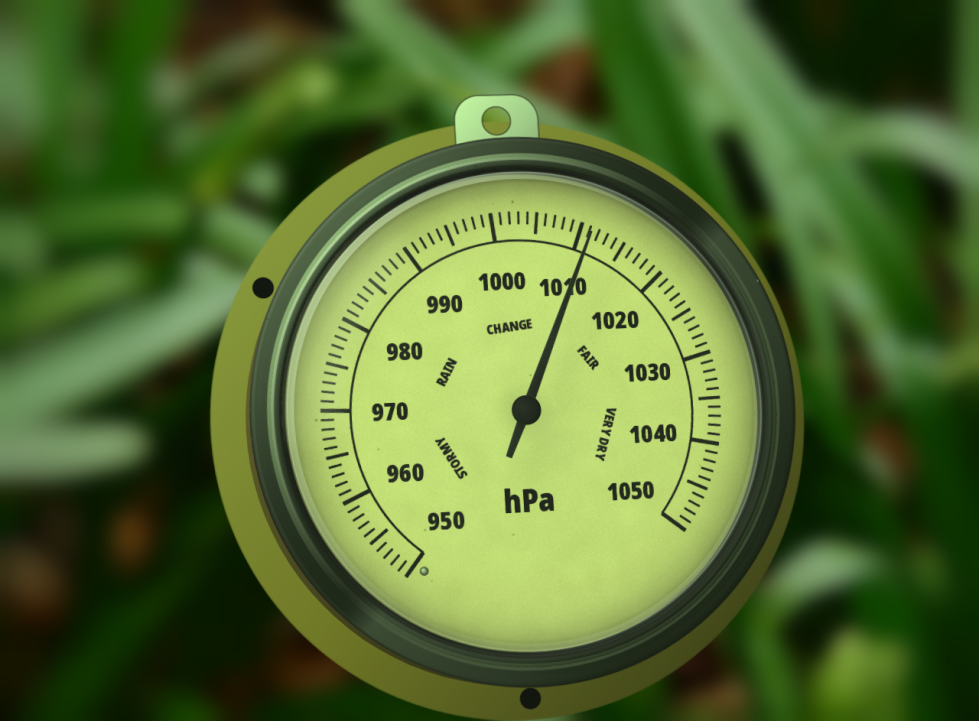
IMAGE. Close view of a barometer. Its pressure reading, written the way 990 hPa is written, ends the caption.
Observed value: 1011 hPa
